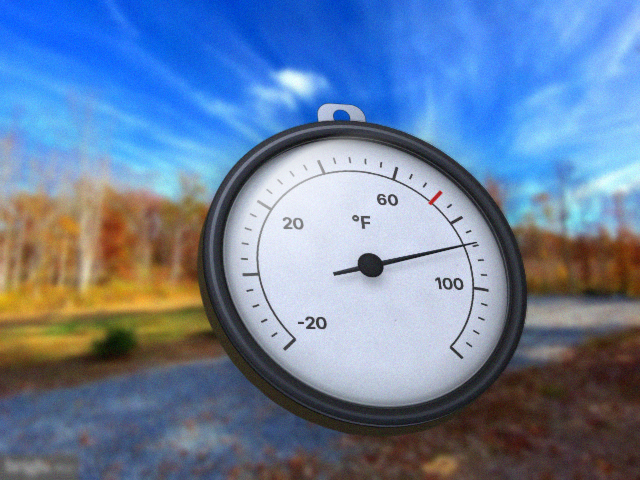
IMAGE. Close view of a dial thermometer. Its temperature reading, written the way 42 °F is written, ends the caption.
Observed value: 88 °F
